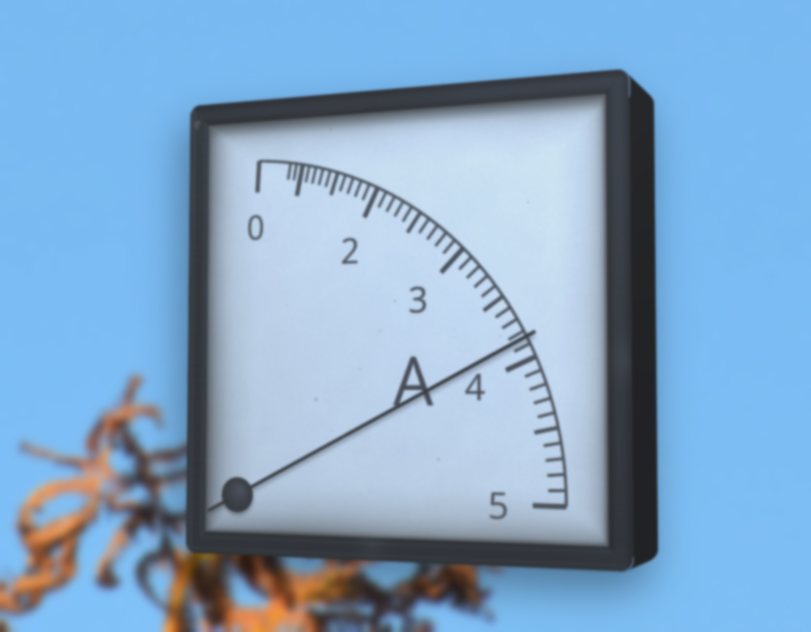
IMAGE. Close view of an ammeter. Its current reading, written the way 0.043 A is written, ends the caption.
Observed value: 3.85 A
